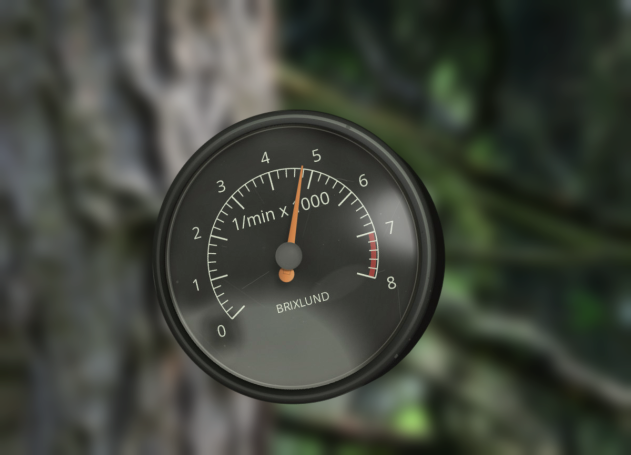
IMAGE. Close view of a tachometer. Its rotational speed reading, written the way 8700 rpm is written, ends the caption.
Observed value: 4800 rpm
